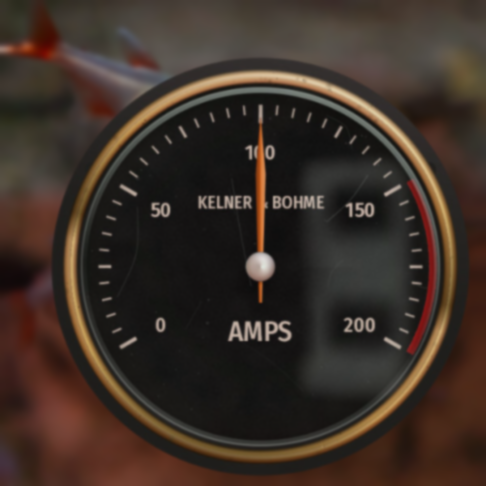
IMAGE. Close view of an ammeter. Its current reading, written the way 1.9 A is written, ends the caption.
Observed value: 100 A
